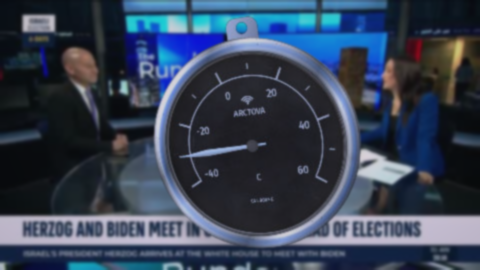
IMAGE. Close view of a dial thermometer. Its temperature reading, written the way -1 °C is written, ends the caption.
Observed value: -30 °C
